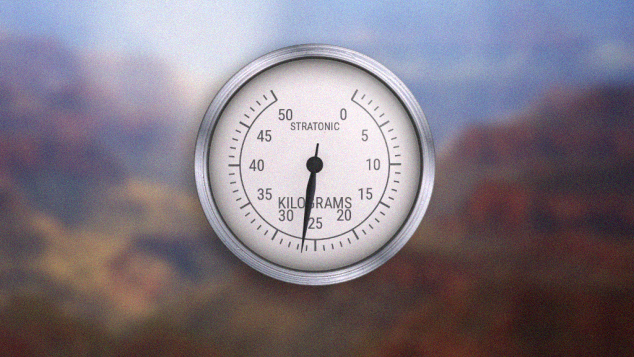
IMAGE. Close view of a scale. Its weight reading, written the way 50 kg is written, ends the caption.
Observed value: 26.5 kg
